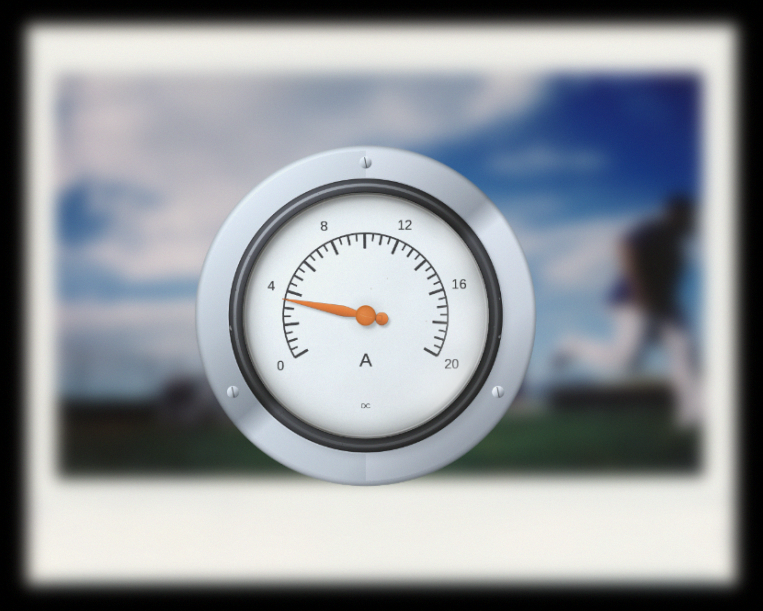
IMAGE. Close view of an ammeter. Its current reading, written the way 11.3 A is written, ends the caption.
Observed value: 3.5 A
